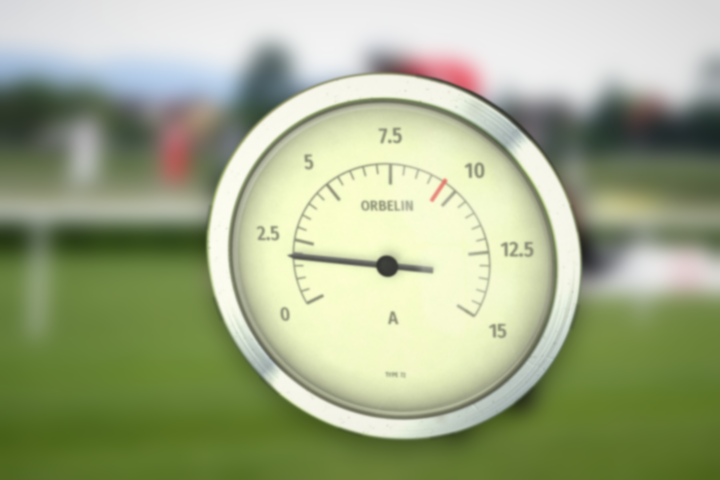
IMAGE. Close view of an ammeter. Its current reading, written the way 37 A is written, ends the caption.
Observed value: 2 A
